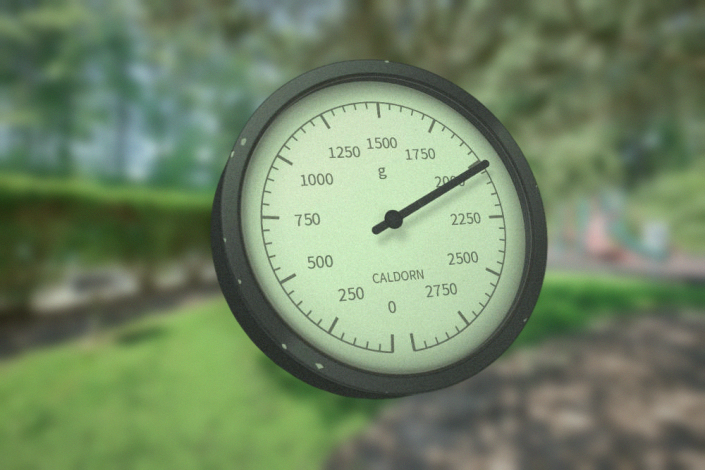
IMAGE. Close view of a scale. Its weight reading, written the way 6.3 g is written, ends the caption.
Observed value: 2025 g
